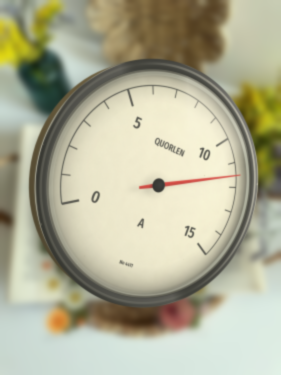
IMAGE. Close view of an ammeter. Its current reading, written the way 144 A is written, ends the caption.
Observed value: 11.5 A
